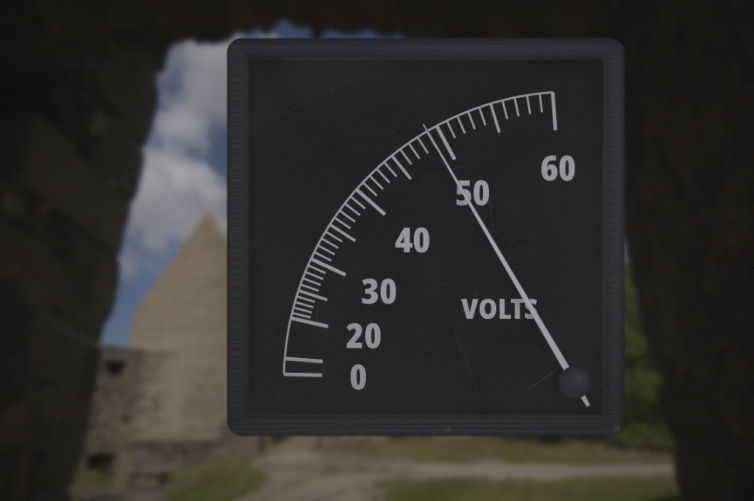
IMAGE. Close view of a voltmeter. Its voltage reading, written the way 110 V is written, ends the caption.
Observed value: 49 V
